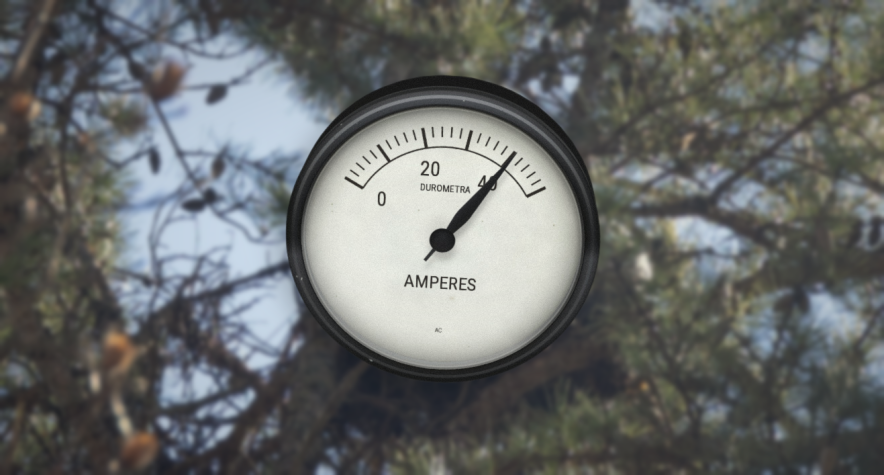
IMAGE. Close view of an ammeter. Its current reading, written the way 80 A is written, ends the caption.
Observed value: 40 A
